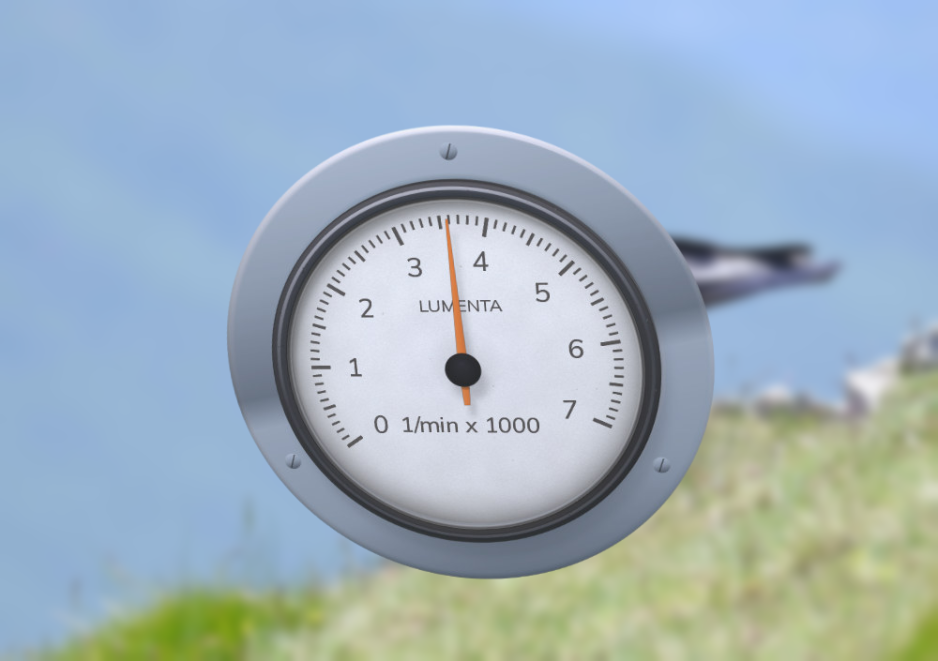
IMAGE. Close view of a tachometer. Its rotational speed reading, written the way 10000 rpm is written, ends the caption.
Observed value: 3600 rpm
